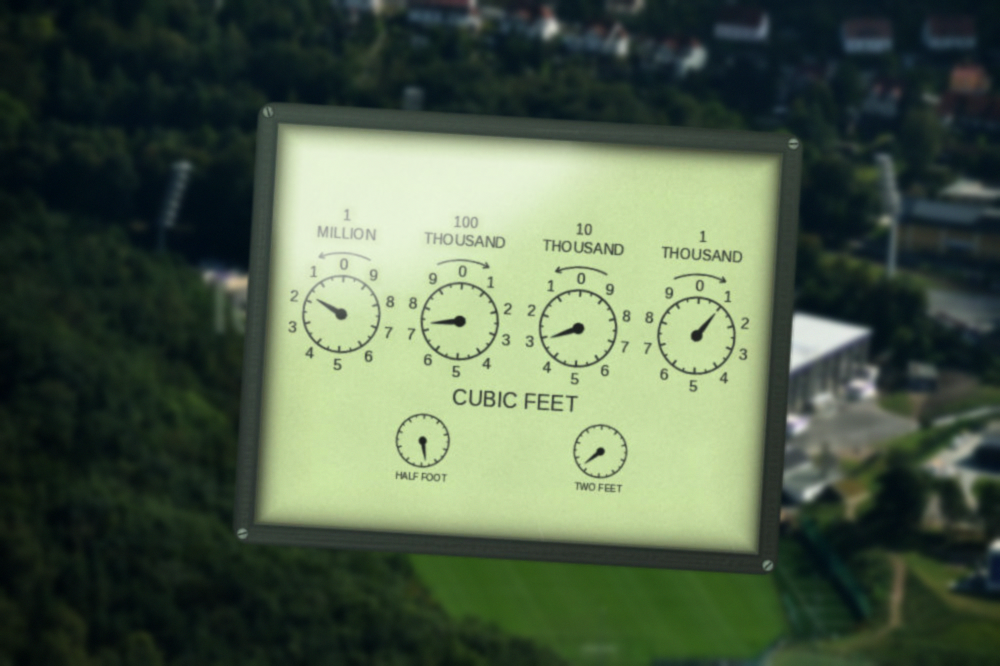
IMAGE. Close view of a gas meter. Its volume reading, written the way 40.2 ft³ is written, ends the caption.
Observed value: 173100 ft³
